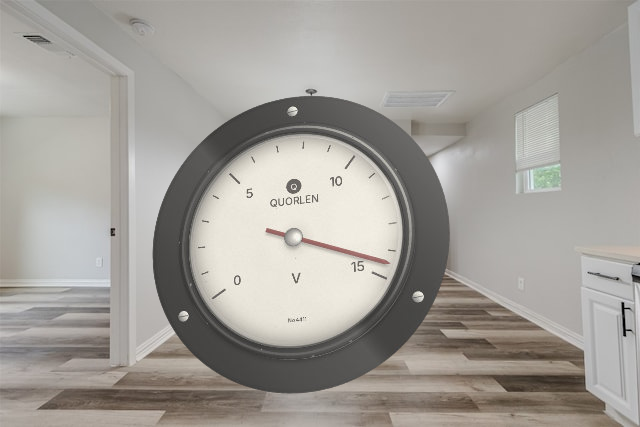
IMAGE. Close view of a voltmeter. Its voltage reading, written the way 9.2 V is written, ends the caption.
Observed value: 14.5 V
